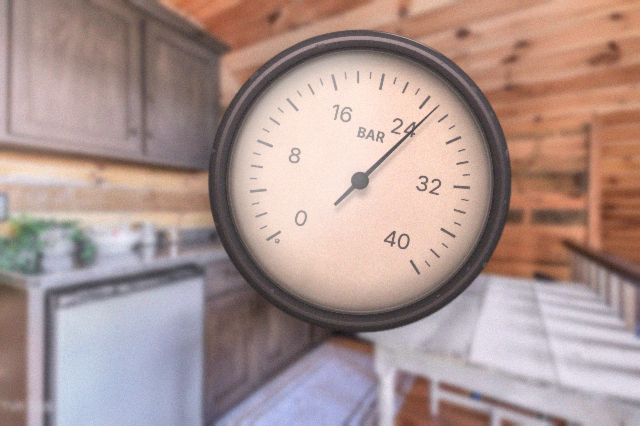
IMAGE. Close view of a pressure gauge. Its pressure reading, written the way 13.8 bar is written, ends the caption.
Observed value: 25 bar
